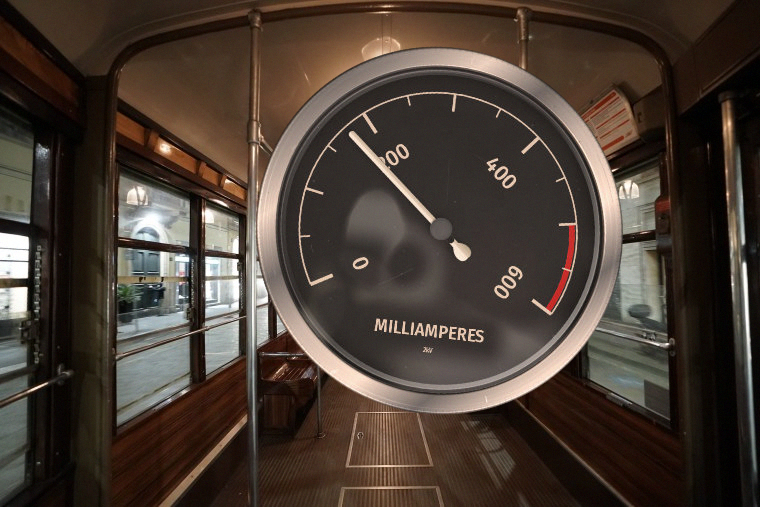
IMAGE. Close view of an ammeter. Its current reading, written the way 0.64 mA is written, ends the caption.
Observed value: 175 mA
